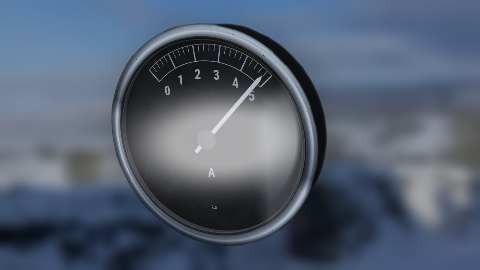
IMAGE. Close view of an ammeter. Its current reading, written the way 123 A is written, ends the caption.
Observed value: 4.8 A
